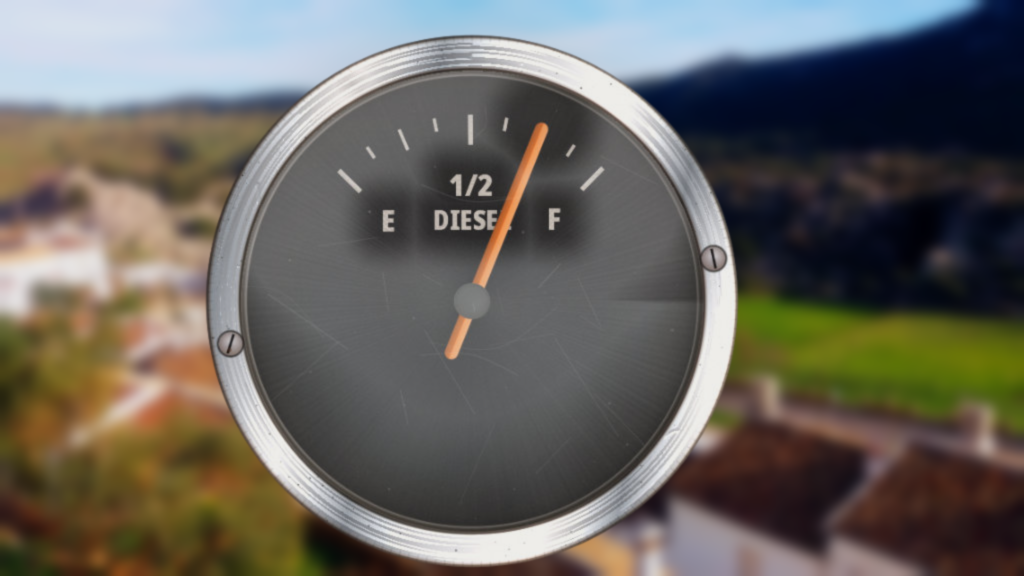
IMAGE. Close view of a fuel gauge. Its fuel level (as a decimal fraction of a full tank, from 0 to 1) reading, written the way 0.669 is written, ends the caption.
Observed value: 0.75
